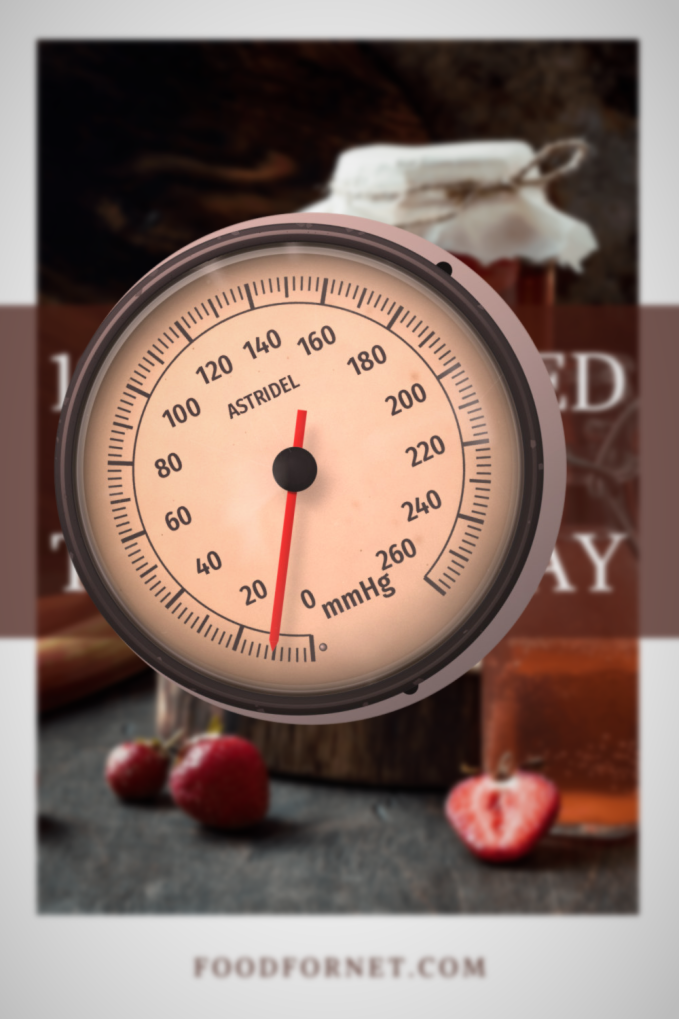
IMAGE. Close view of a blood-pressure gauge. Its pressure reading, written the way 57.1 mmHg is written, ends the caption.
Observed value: 10 mmHg
